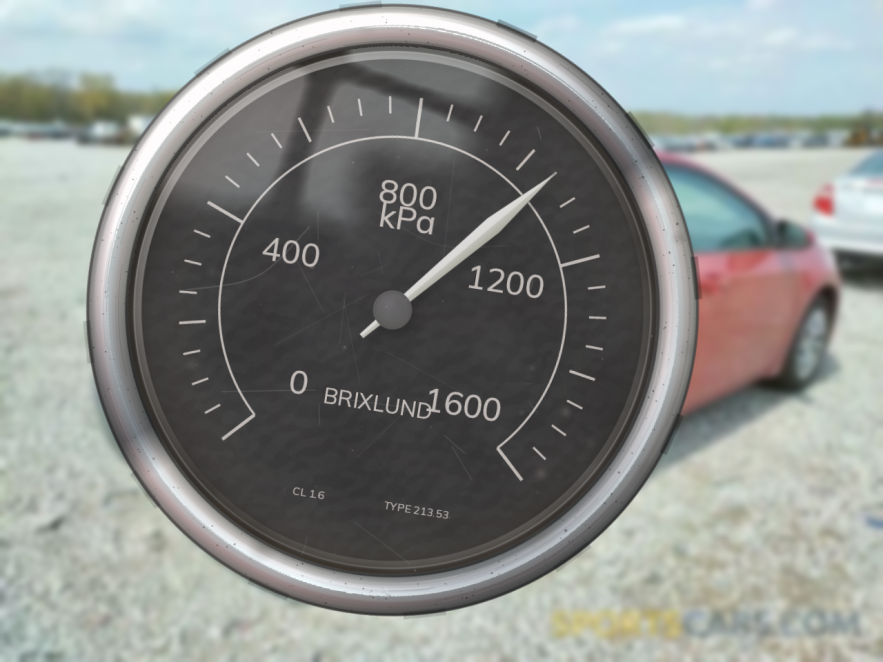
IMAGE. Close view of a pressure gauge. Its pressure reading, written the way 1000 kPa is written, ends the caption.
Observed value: 1050 kPa
